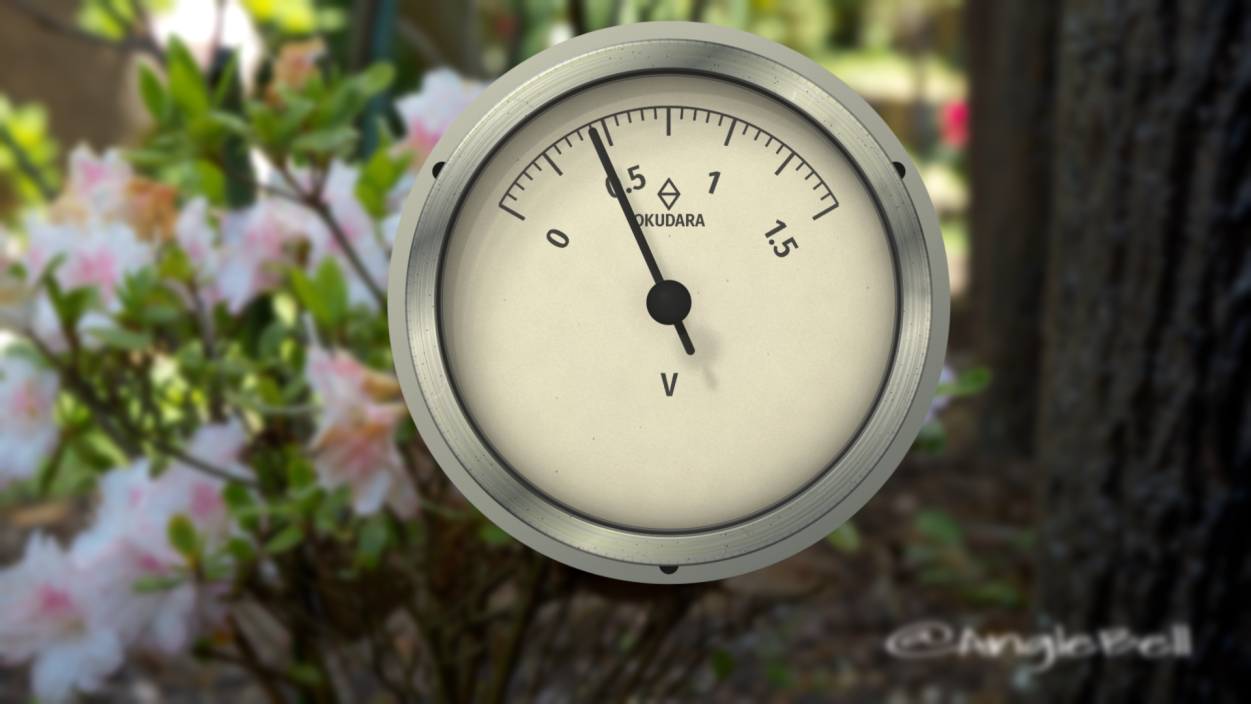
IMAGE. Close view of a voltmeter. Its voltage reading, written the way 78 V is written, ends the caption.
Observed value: 0.45 V
